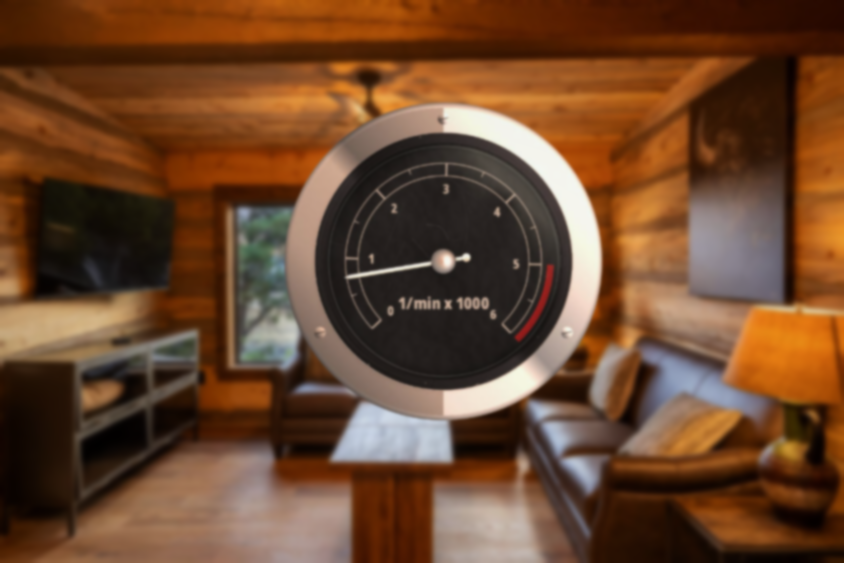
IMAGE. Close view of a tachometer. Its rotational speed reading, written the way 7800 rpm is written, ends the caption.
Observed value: 750 rpm
